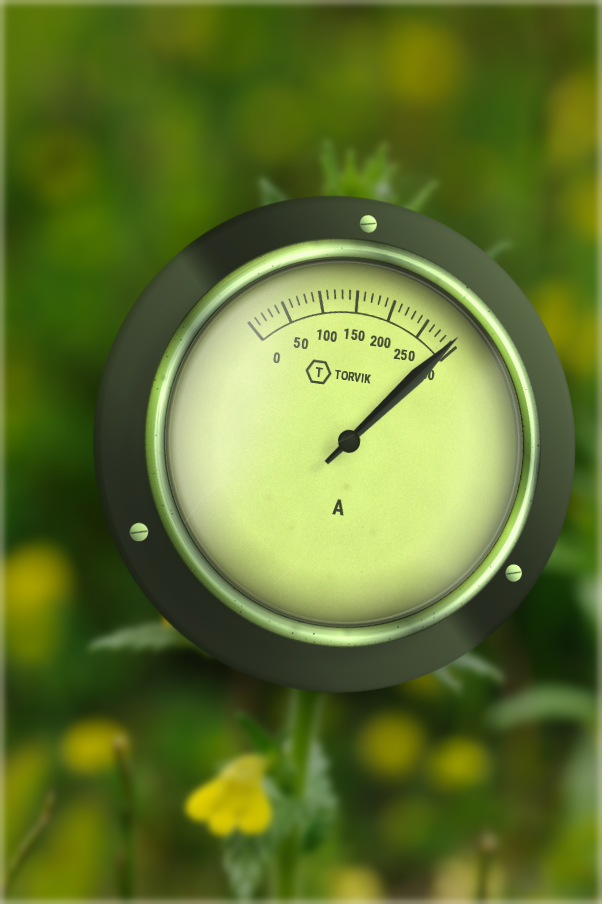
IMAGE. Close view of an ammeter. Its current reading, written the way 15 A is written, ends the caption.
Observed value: 290 A
